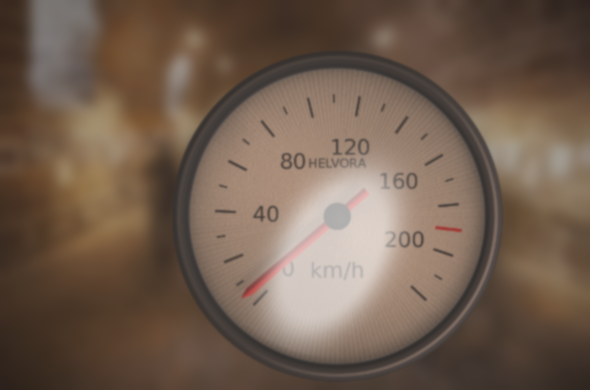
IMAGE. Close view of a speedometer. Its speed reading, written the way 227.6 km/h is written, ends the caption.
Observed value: 5 km/h
